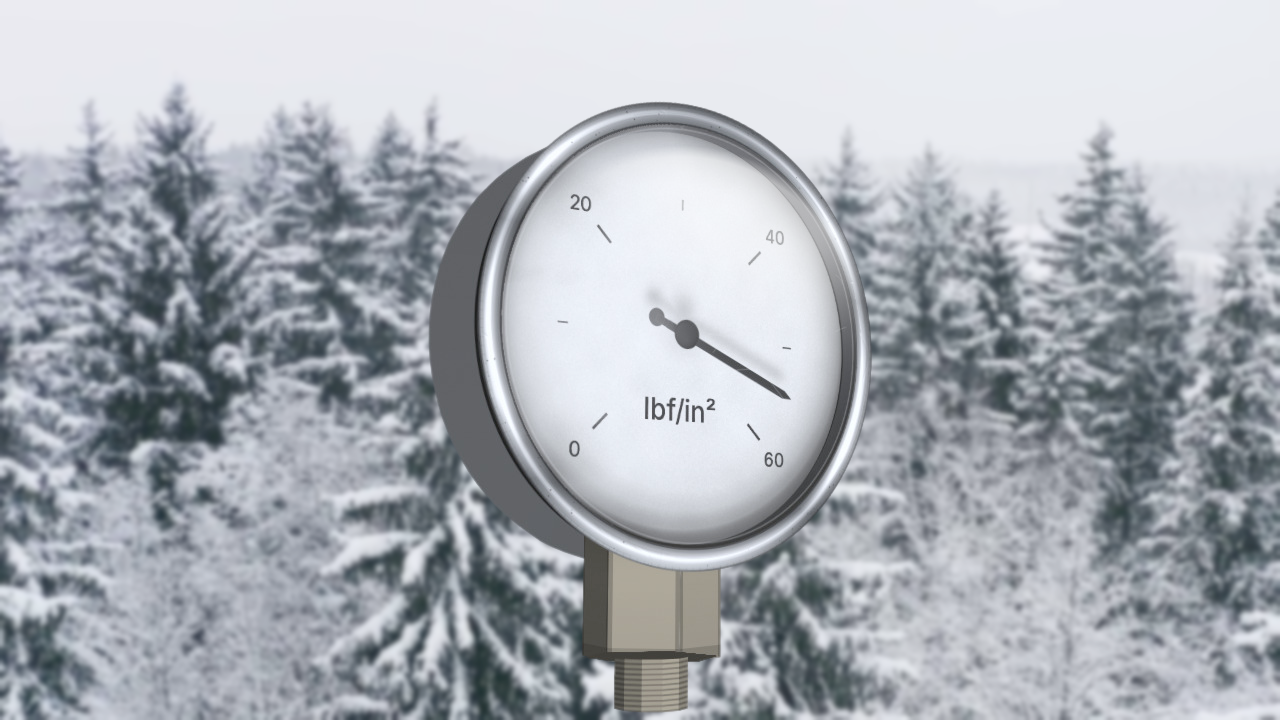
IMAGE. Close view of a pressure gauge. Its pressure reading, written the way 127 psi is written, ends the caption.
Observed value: 55 psi
